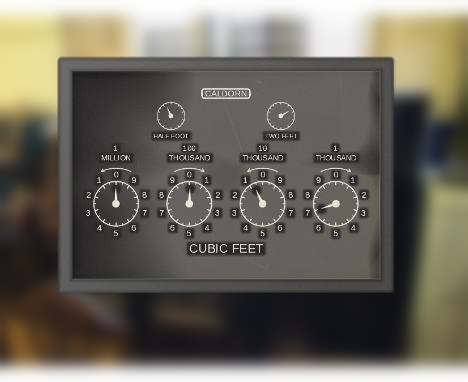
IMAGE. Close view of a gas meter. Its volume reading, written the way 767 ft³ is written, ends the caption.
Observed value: 700 ft³
